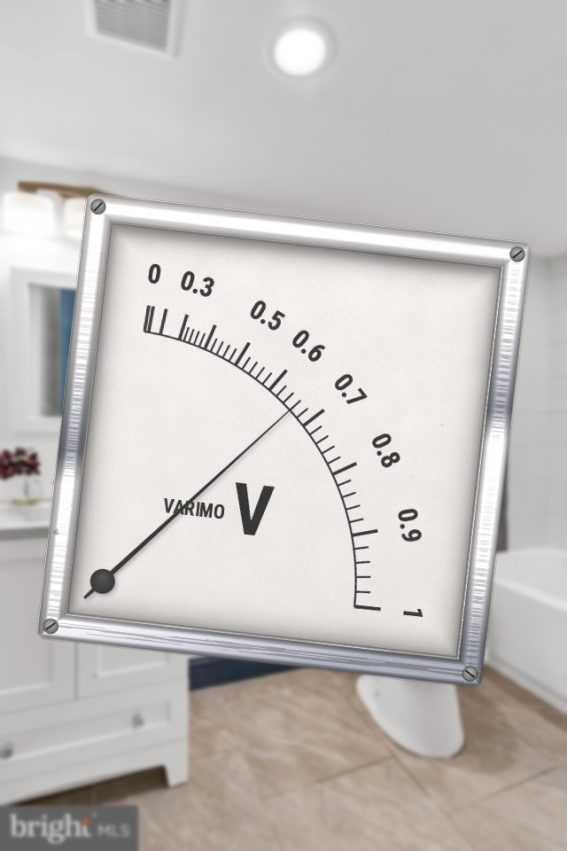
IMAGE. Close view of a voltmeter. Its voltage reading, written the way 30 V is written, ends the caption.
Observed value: 0.66 V
